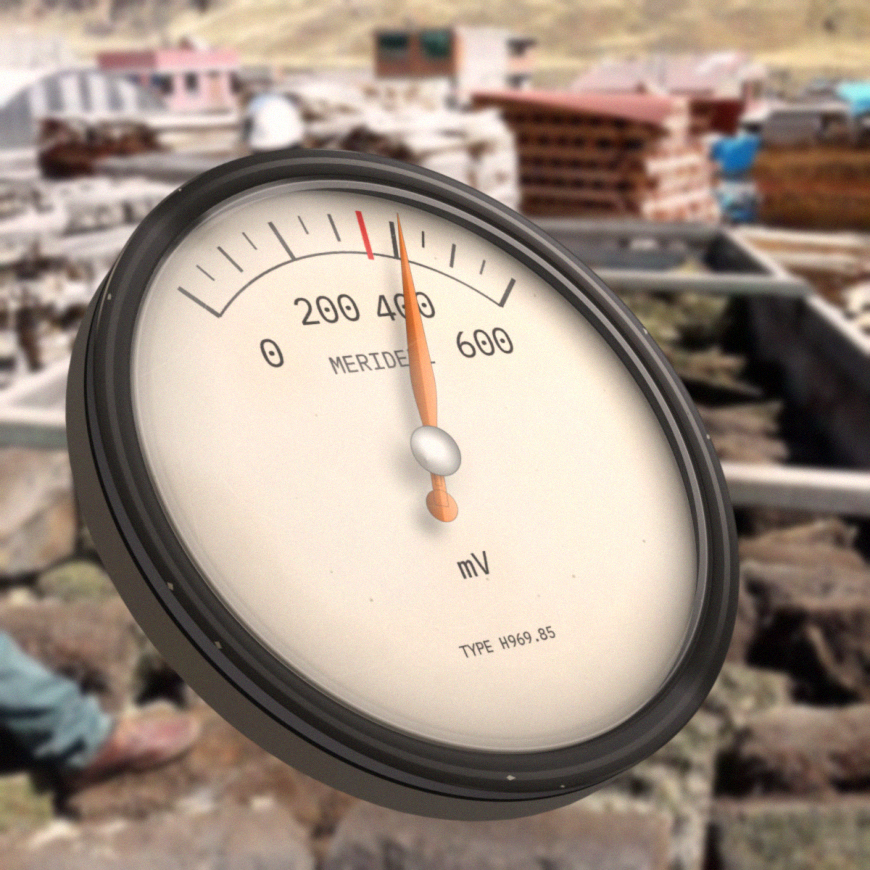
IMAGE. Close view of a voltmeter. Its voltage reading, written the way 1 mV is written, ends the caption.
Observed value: 400 mV
